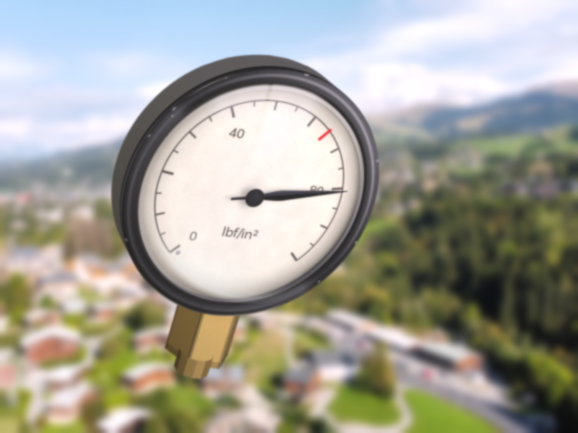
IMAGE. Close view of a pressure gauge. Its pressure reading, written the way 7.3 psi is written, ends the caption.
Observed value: 80 psi
